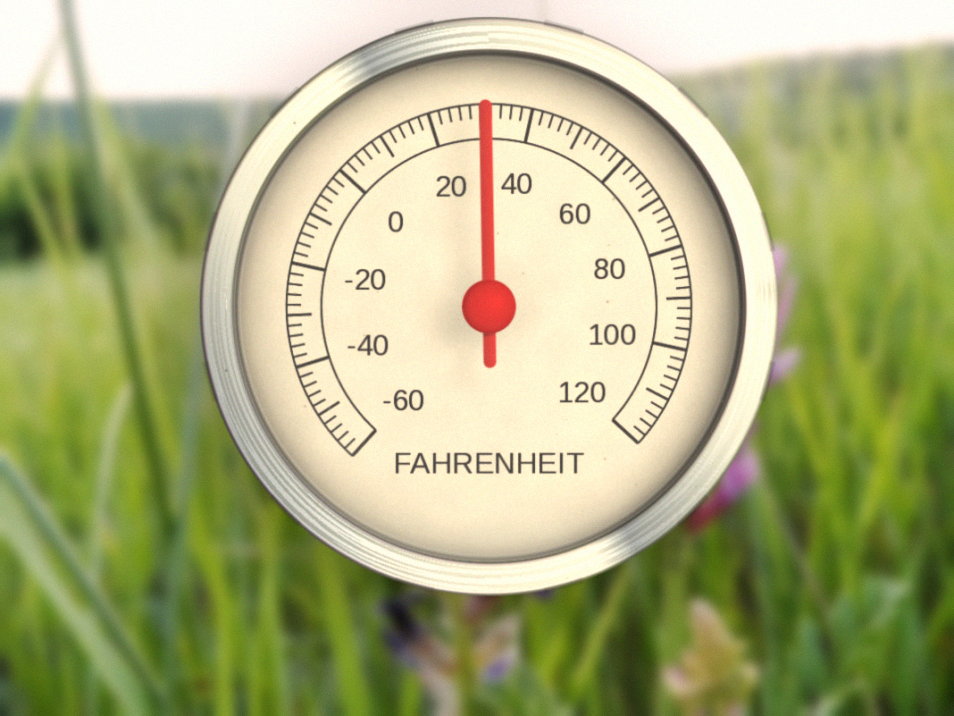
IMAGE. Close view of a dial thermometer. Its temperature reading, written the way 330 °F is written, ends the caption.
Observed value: 31 °F
